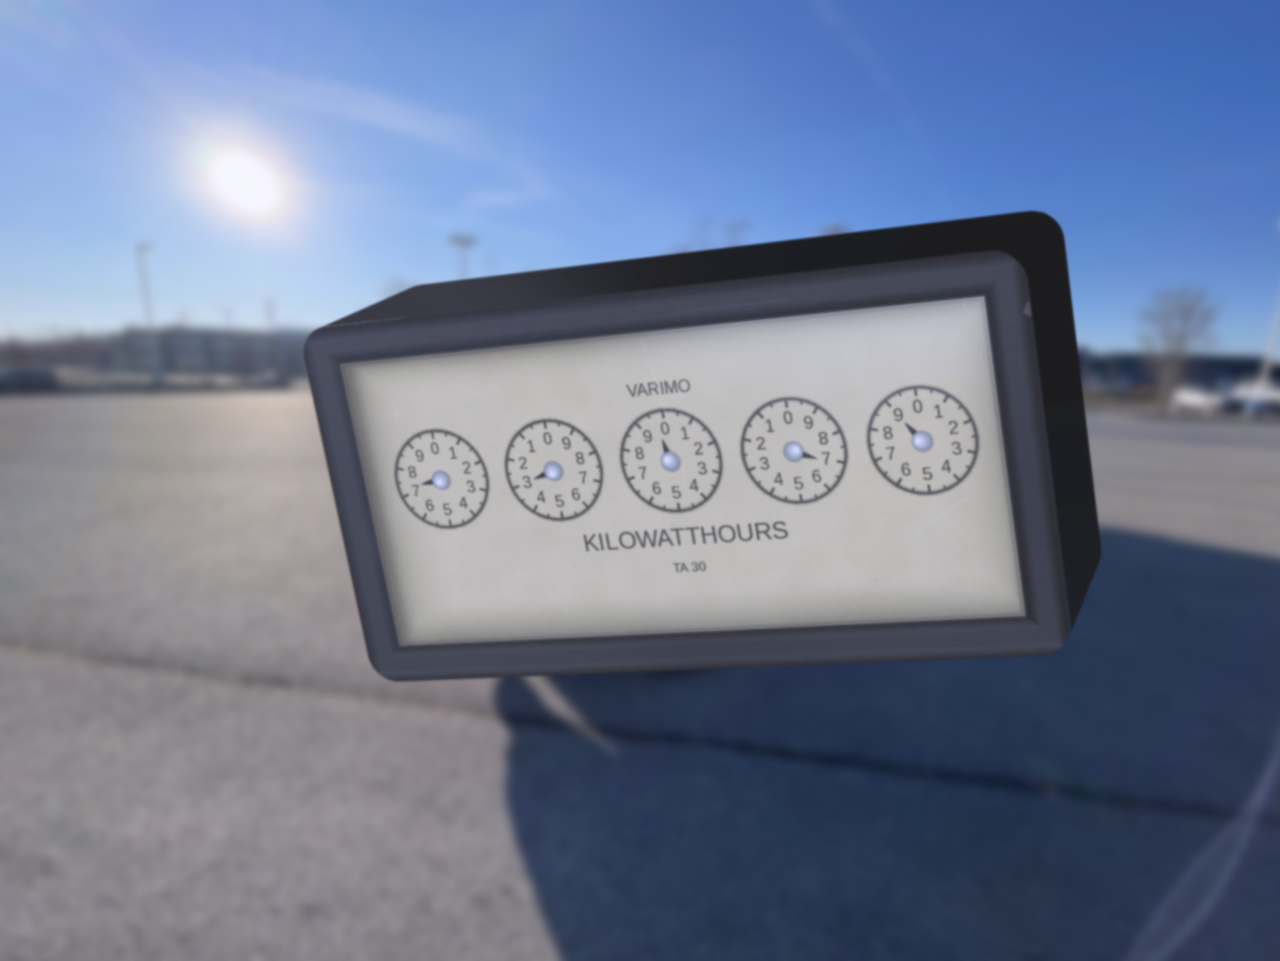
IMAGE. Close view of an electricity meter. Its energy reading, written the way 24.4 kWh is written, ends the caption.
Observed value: 72969 kWh
